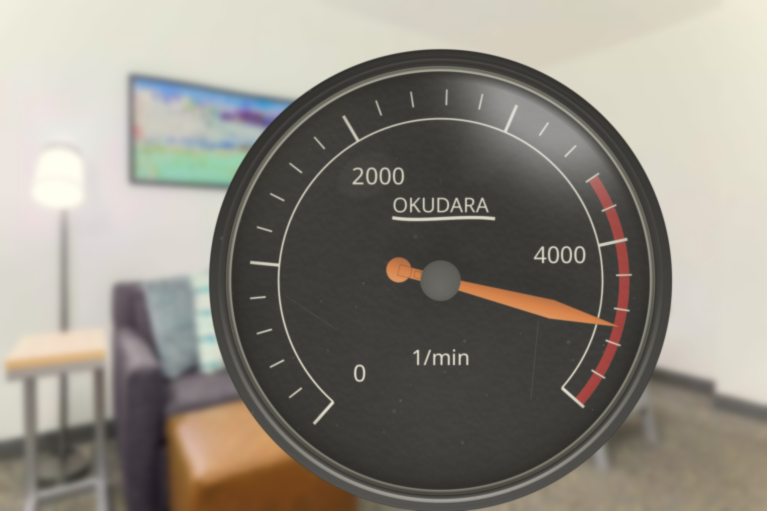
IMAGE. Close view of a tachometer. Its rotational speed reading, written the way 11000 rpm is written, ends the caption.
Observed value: 4500 rpm
